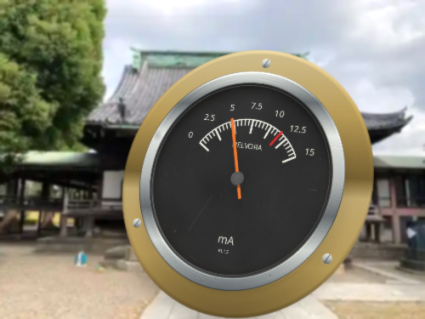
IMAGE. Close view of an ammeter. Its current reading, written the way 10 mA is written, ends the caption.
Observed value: 5 mA
